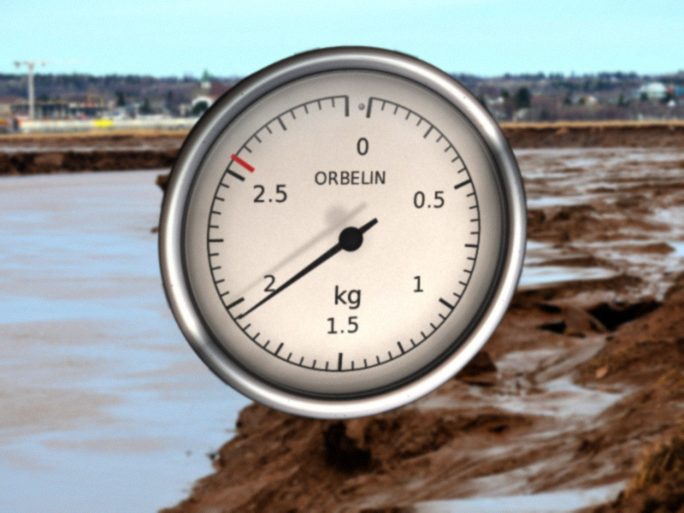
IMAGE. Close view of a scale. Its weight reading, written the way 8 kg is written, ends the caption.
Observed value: 1.95 kg
